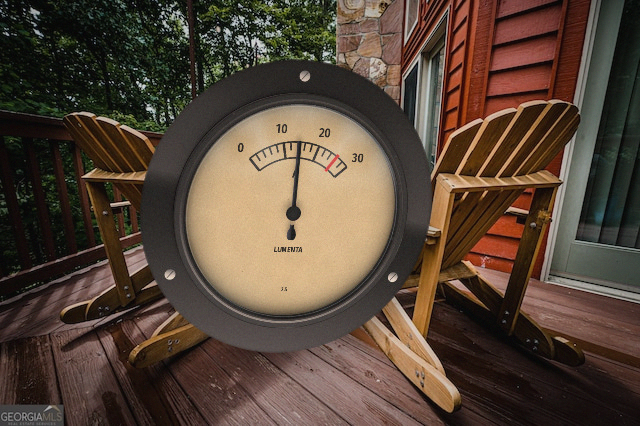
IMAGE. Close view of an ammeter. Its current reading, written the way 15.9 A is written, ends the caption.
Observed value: 14 A
